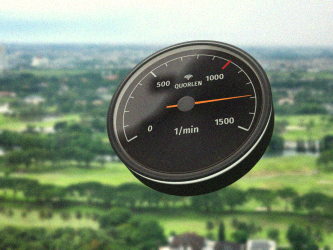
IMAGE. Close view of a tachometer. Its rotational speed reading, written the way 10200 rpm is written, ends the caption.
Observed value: 1300 rpm
